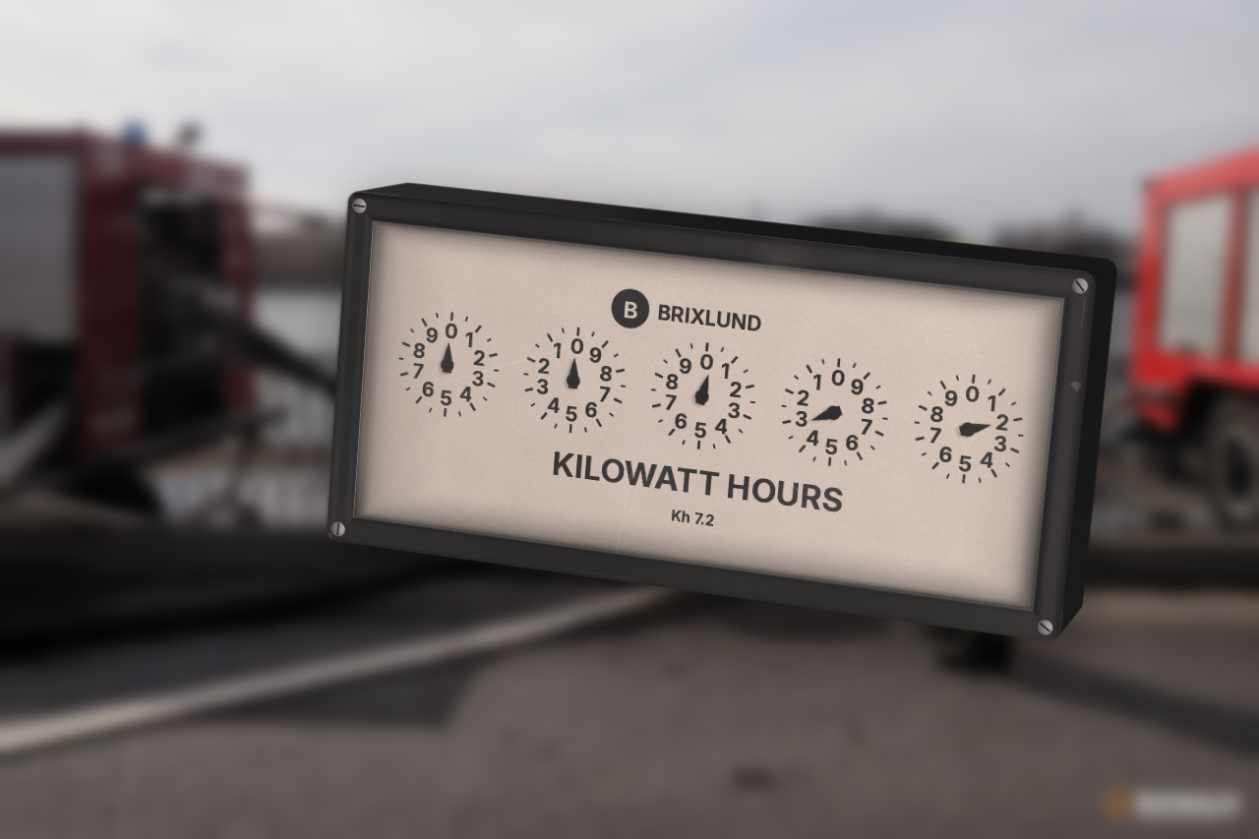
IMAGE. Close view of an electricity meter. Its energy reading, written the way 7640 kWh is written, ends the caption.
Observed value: 32 kWh
